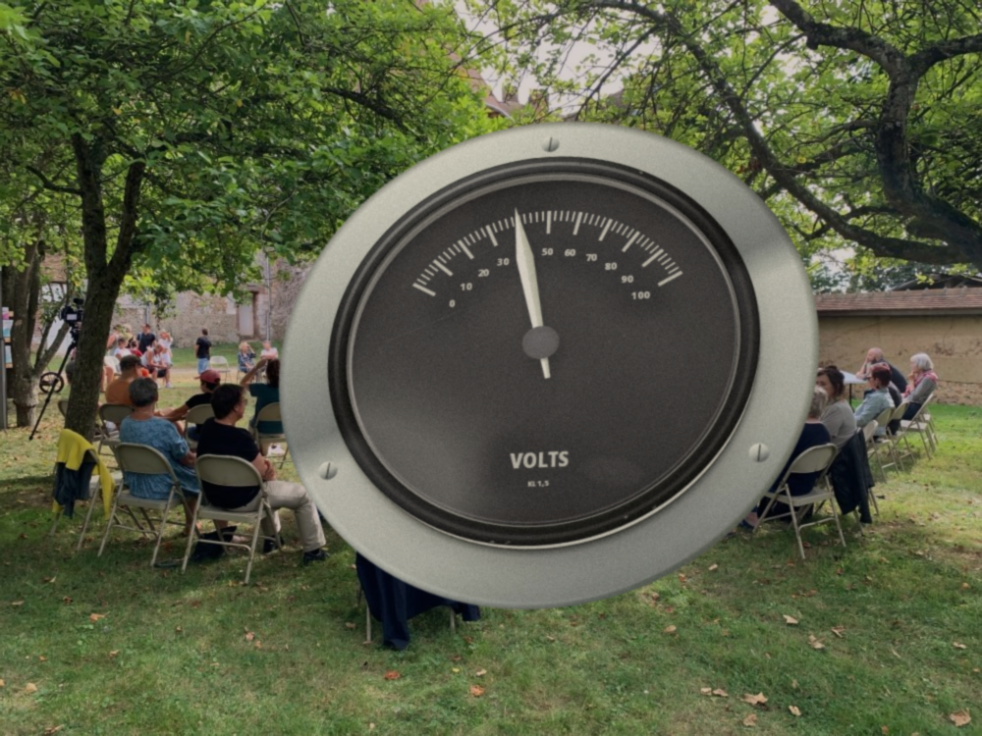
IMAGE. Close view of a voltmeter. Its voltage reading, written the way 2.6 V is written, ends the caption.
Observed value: 40 V
